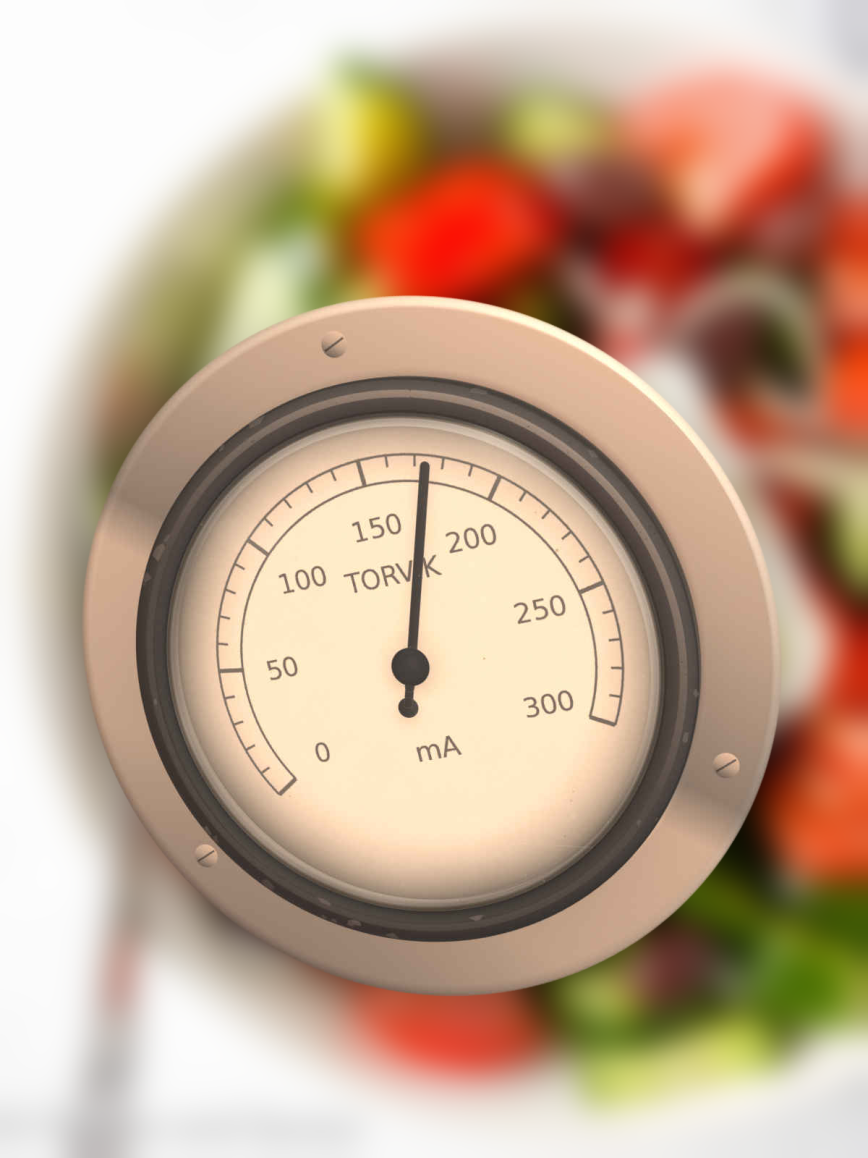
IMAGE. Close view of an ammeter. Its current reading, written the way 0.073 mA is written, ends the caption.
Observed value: 175 mA
